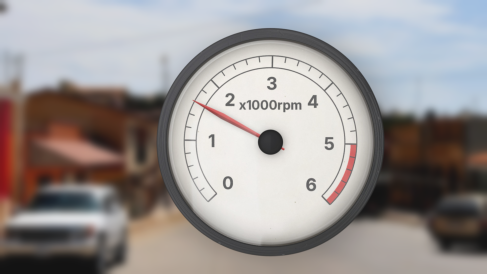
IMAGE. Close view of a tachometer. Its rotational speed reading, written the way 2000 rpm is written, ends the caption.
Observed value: 1600 rpm
